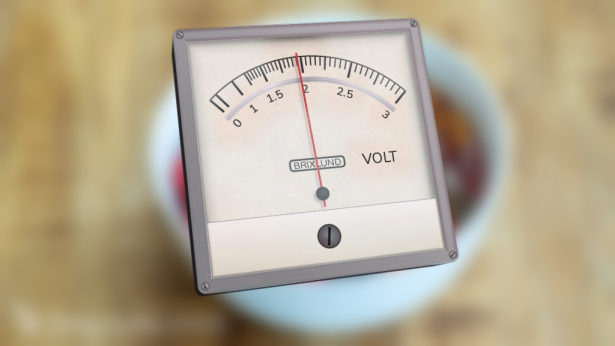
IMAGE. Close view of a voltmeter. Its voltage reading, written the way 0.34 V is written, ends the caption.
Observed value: 1.95 V
